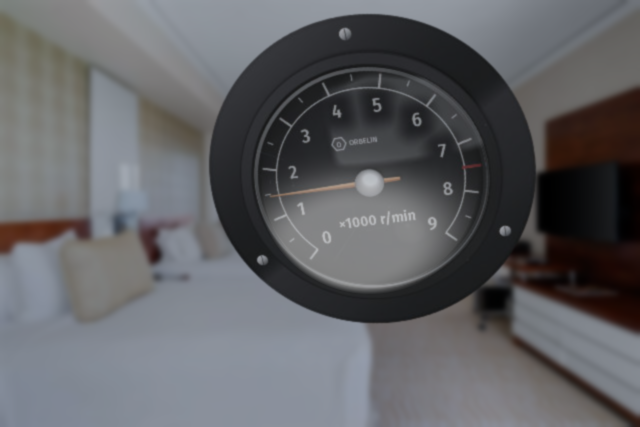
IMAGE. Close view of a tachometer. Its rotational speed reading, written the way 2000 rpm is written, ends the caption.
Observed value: 1500 rpm
